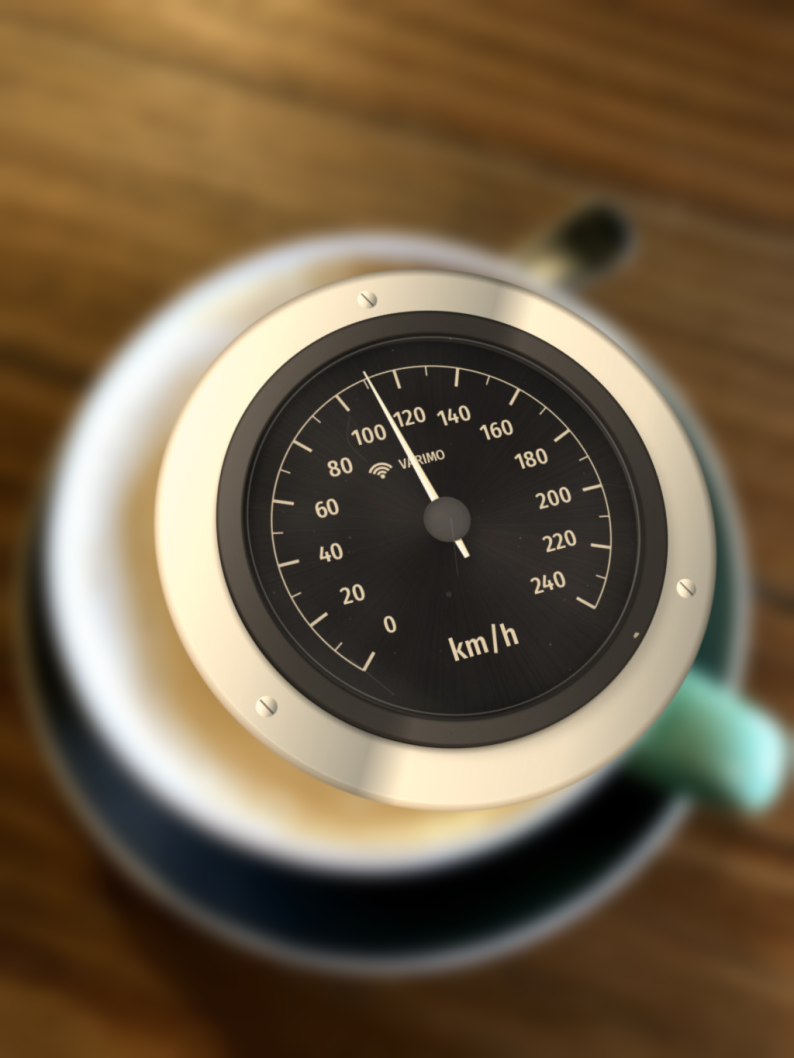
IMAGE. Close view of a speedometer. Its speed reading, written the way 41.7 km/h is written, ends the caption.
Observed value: 110 km/h
